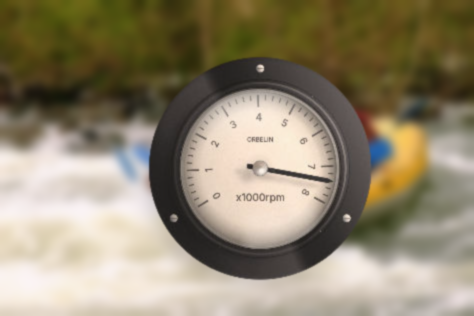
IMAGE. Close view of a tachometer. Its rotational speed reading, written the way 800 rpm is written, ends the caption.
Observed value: 7400 rpm
